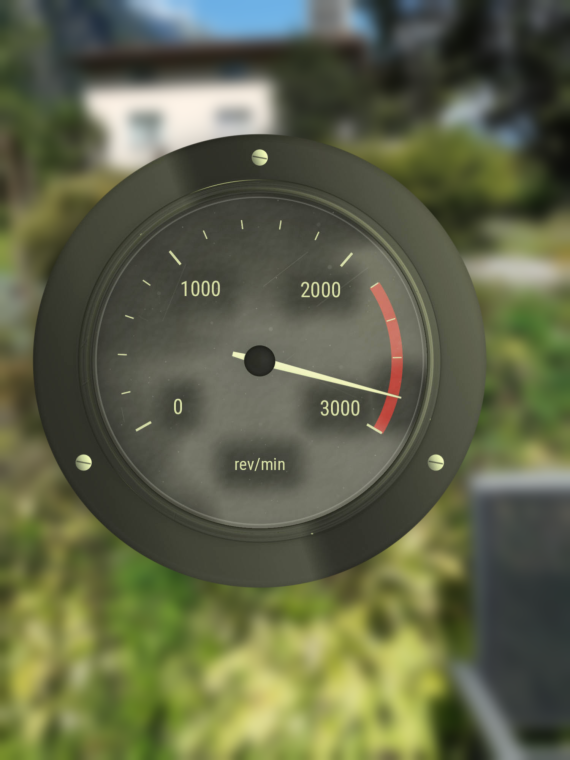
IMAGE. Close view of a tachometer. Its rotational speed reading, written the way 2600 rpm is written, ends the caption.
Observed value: 2800 rpm
